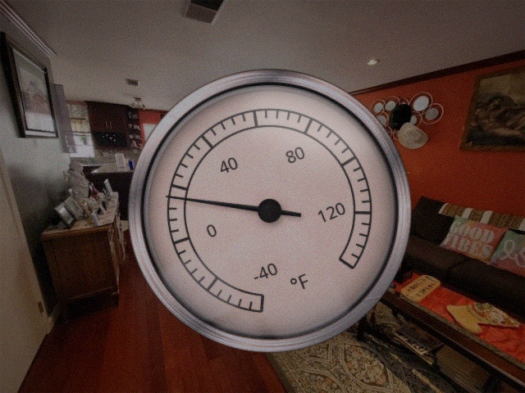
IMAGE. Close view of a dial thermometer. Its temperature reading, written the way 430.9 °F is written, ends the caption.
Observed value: 16 °F
